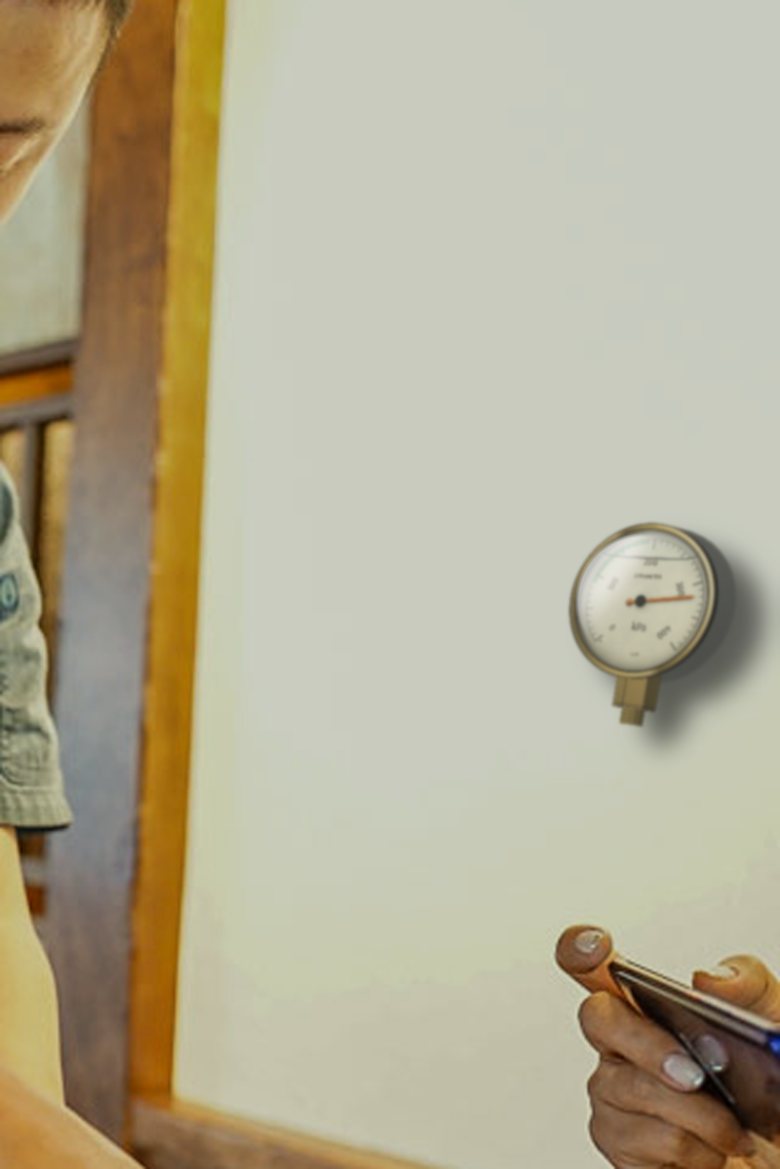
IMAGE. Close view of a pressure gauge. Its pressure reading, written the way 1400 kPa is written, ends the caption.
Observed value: 320 kPa
